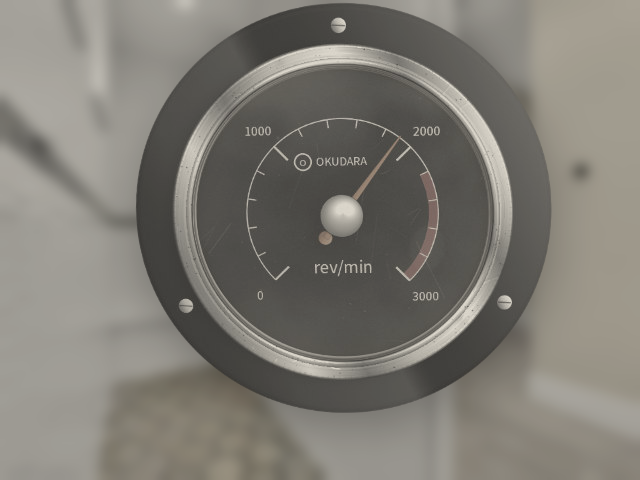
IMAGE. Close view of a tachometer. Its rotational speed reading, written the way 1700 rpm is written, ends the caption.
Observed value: 1900 rpm
